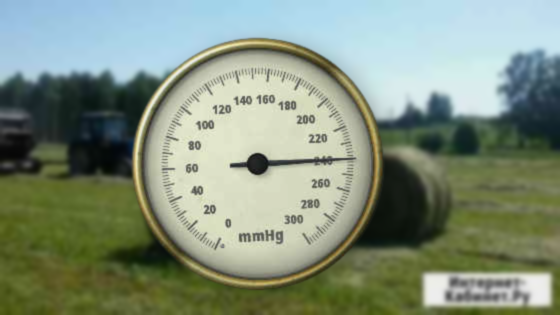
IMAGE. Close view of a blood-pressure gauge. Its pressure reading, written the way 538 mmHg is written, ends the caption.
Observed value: 240 mmHg
